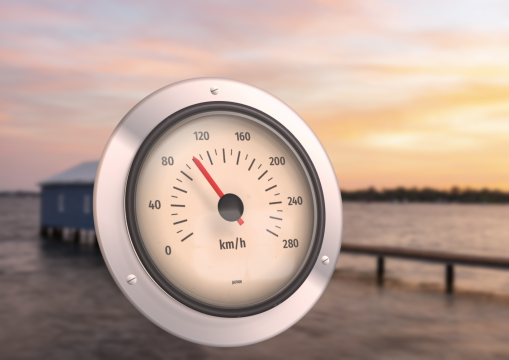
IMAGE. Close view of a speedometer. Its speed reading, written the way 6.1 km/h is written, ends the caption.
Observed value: 100 km/h
